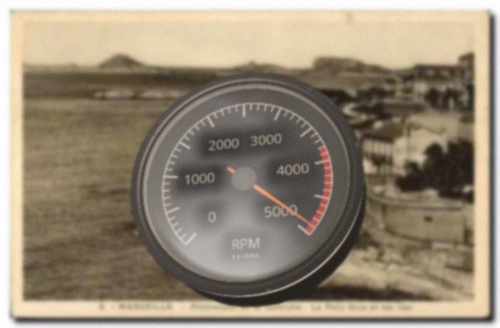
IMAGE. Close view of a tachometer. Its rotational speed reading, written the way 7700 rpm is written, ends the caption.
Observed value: 4900 rpm
